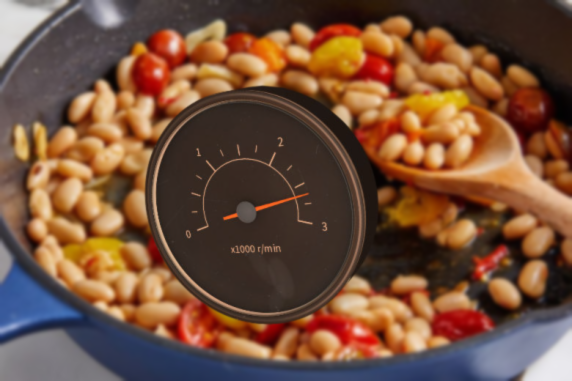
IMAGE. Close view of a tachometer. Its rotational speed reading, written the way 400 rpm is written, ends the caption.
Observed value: 2625 rpm
